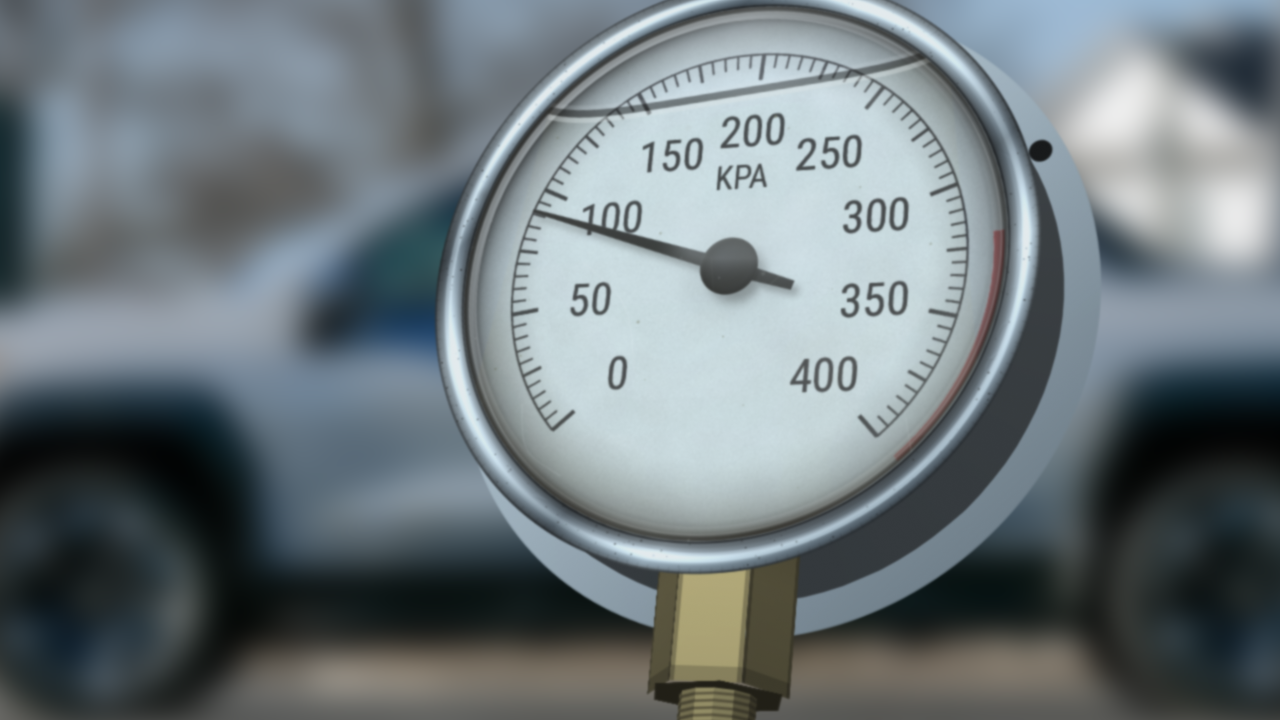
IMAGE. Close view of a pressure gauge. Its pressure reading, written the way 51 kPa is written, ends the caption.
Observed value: 90 kPa
